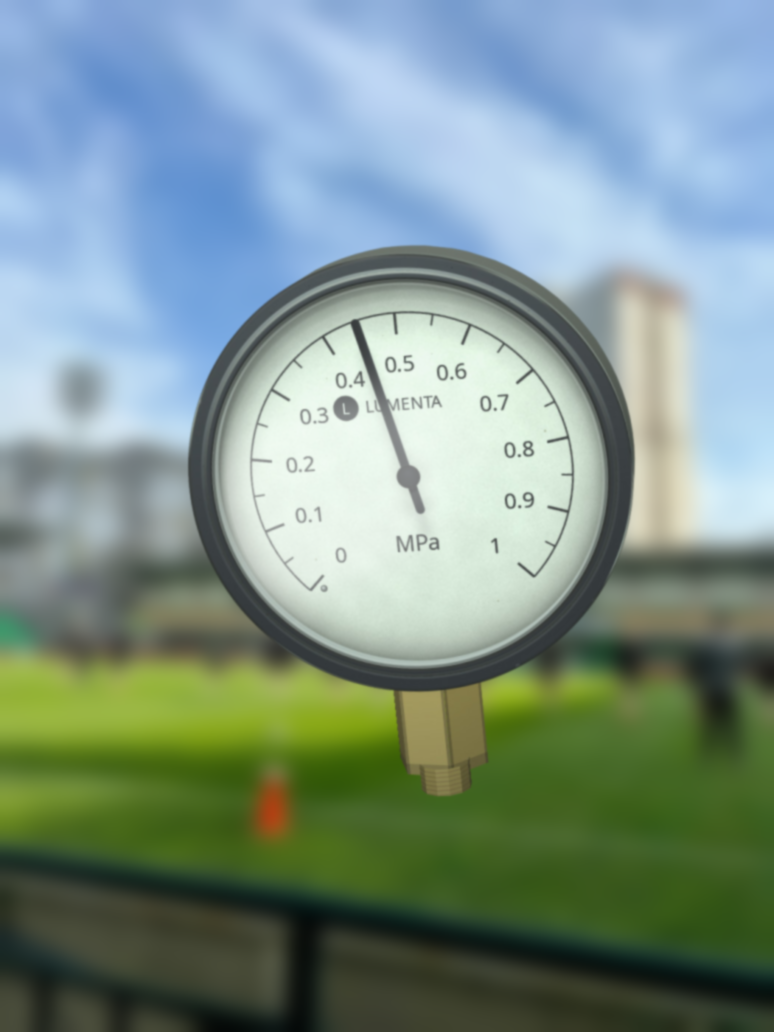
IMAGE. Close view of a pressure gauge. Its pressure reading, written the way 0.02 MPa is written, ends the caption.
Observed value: 0.45 MPa
